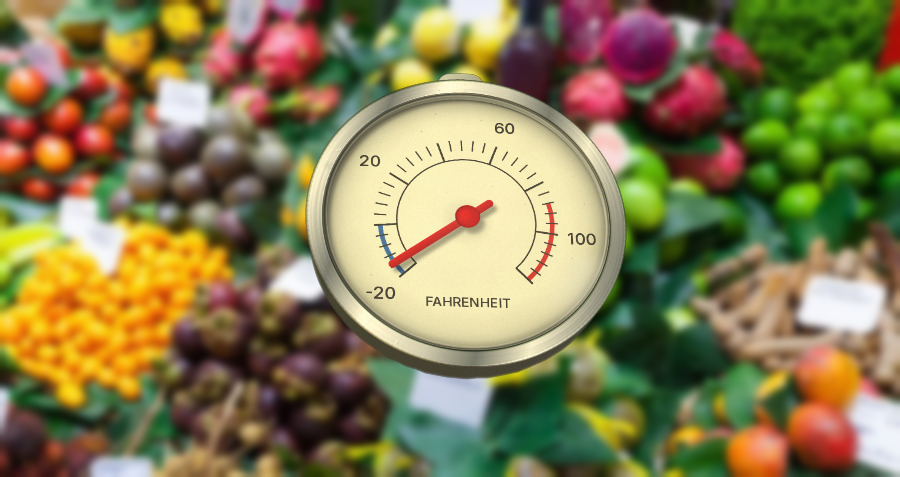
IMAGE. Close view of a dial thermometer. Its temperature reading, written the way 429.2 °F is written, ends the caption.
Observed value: -16 °F
